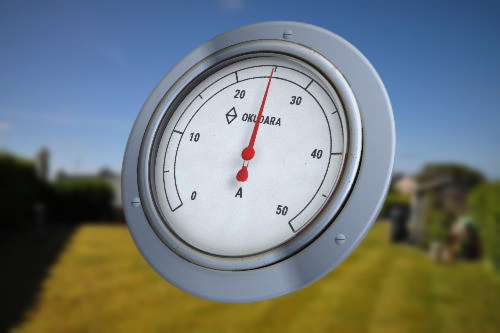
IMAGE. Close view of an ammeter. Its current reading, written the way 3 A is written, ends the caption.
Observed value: 25 A
